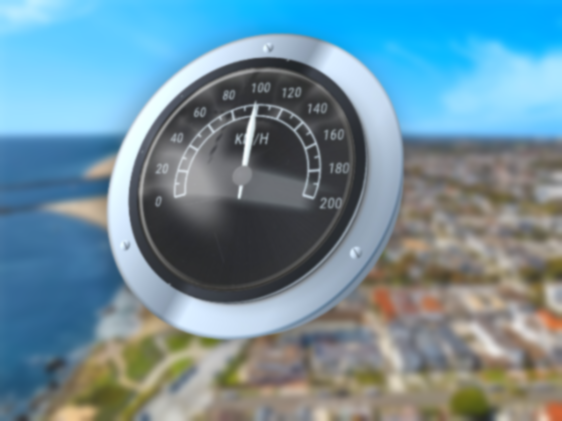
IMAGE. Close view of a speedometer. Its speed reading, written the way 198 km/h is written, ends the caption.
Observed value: 100 km/h
